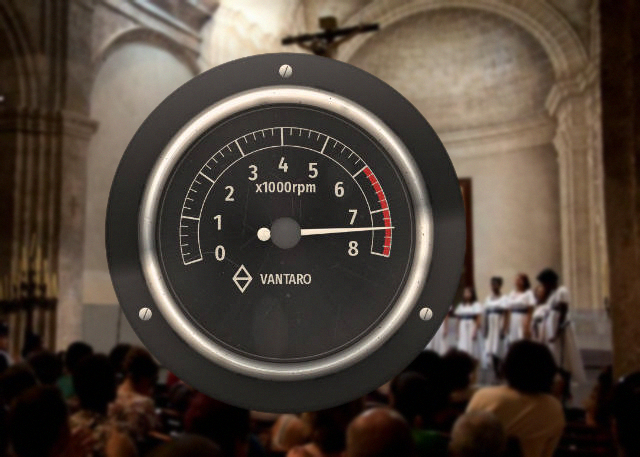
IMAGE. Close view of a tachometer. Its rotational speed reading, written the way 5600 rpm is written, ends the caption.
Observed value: 7400 rpm
